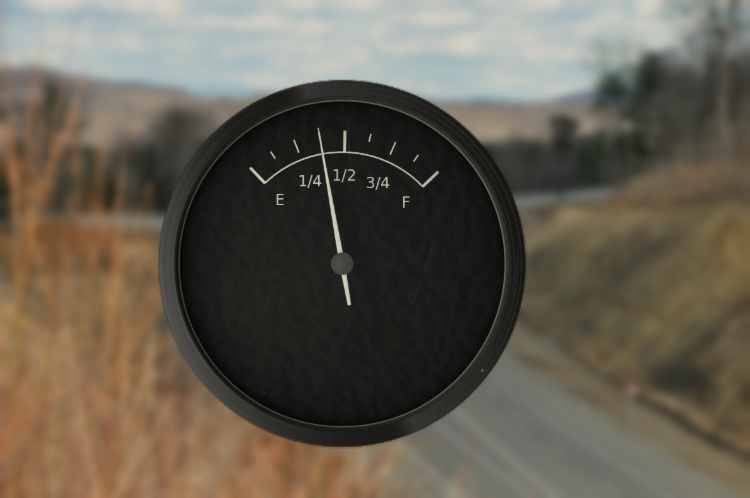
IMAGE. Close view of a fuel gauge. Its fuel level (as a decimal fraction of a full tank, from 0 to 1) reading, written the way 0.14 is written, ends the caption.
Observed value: 0.375
